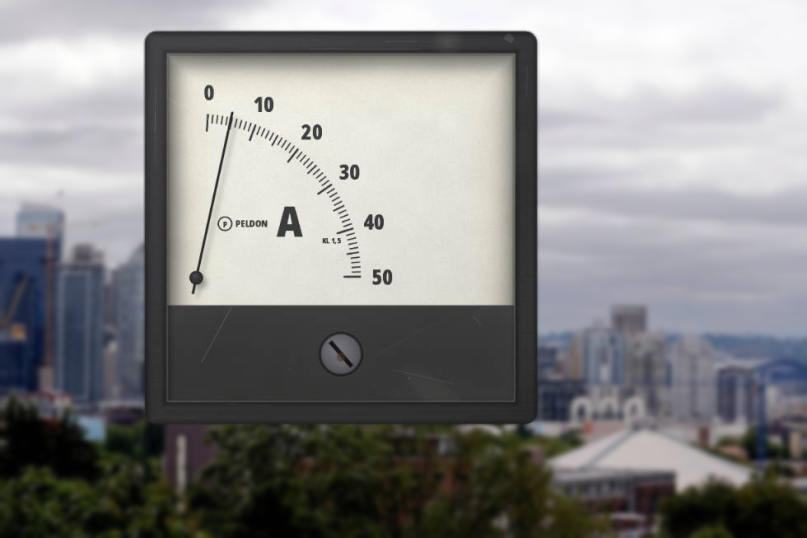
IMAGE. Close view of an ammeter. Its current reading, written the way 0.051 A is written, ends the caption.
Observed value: 5 A
